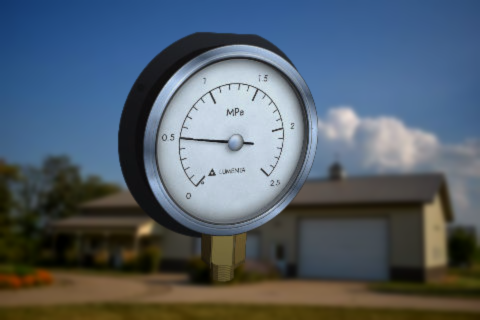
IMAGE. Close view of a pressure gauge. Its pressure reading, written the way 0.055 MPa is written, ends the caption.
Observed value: 0.5 MPa
